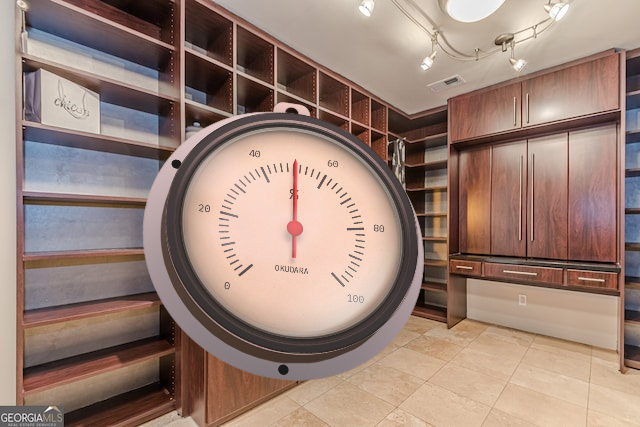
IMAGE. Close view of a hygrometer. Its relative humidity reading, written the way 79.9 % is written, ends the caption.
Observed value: 50 %
